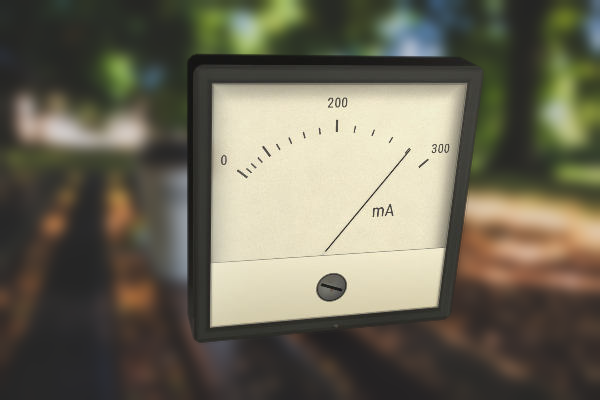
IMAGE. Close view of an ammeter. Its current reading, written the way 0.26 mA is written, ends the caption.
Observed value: 280 mA
